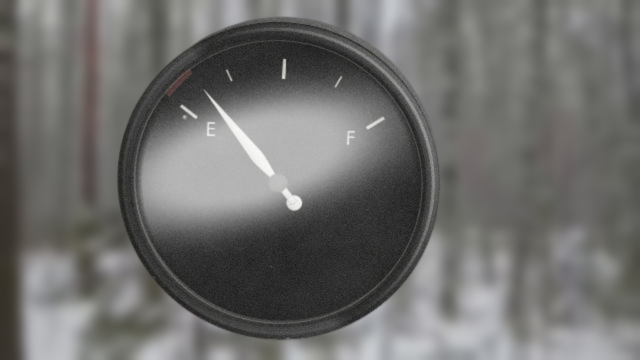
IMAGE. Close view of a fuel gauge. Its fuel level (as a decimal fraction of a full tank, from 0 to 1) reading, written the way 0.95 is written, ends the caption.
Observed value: 0.125
